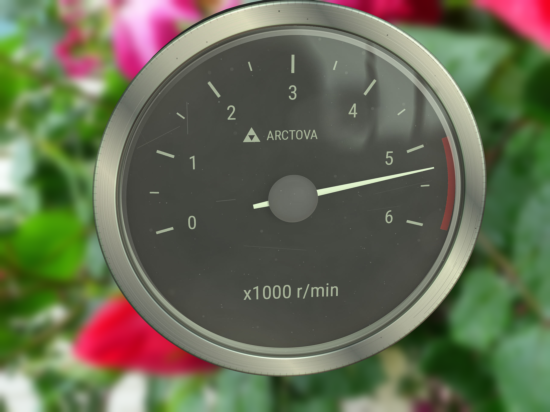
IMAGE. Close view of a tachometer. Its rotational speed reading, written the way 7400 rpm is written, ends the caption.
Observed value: 5250 rpm
